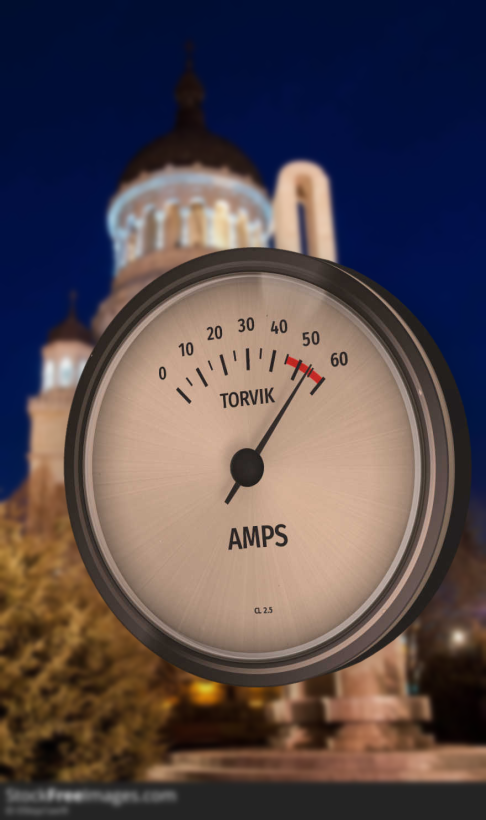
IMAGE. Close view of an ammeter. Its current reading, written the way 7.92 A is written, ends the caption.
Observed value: 55 A
